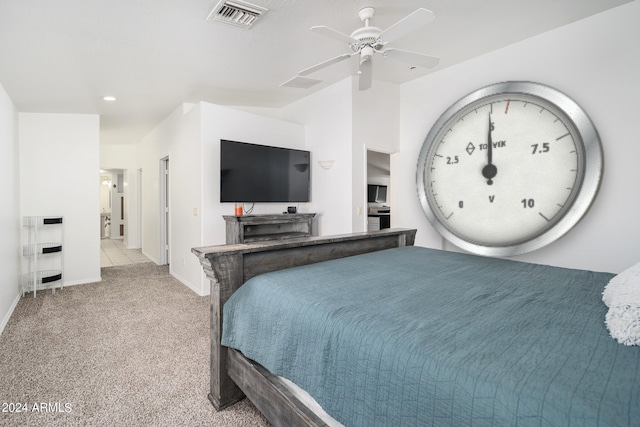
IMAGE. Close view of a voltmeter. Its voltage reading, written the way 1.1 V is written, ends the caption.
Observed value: 5 V
